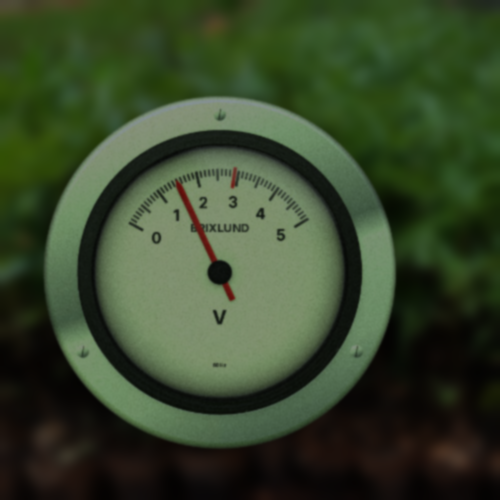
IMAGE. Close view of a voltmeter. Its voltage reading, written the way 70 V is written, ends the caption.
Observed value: 1.5 V
